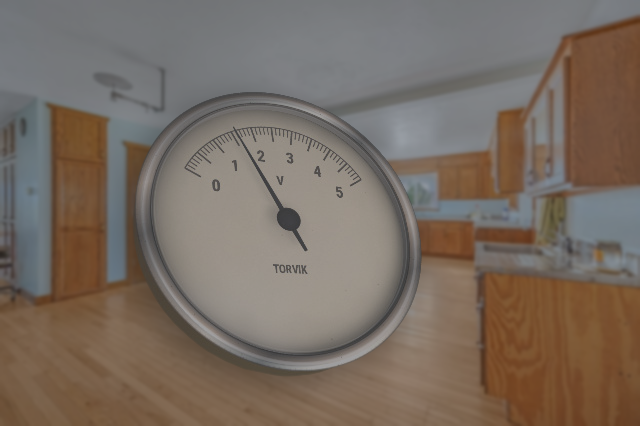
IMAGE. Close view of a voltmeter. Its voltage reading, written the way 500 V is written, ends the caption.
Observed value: 1.5 V
